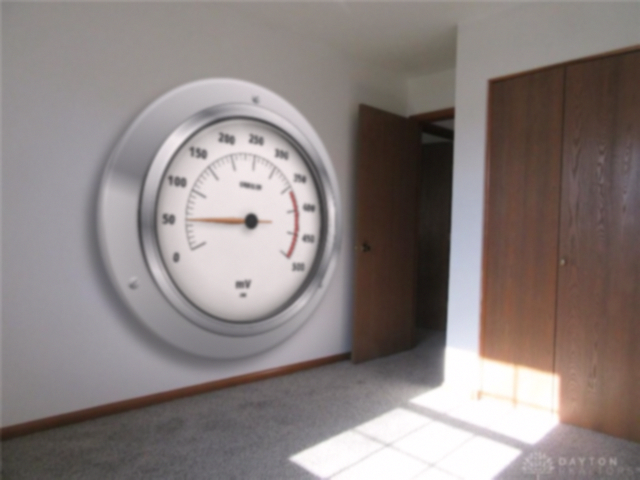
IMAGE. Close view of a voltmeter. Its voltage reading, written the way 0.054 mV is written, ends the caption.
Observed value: 50 mV
